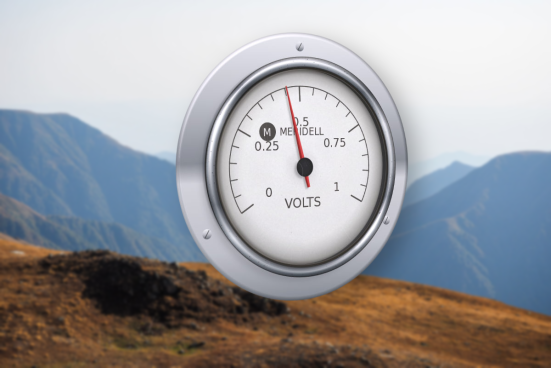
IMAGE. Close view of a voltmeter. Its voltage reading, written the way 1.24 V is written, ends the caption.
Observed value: 0.45 V
